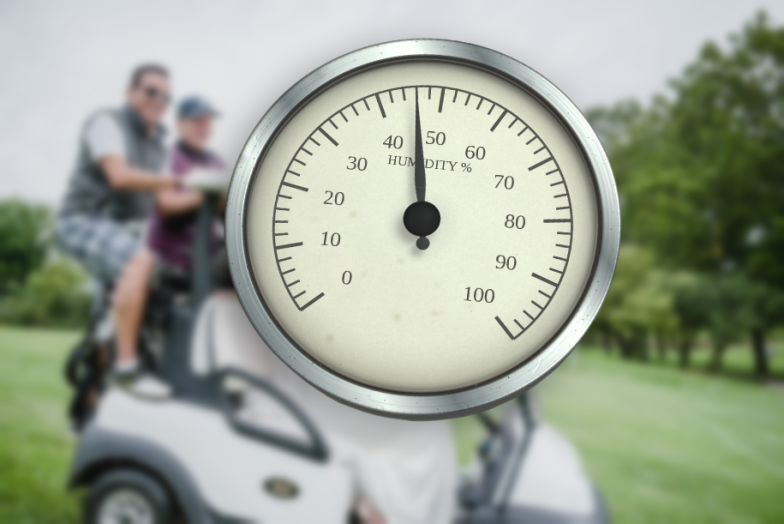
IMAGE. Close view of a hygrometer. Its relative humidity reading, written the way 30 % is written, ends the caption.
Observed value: 46 %
